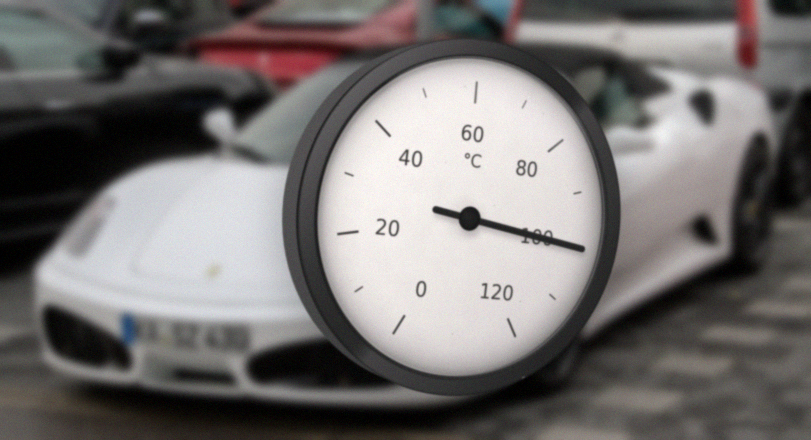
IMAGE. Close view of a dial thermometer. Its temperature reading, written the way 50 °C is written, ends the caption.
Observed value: 100 °C
